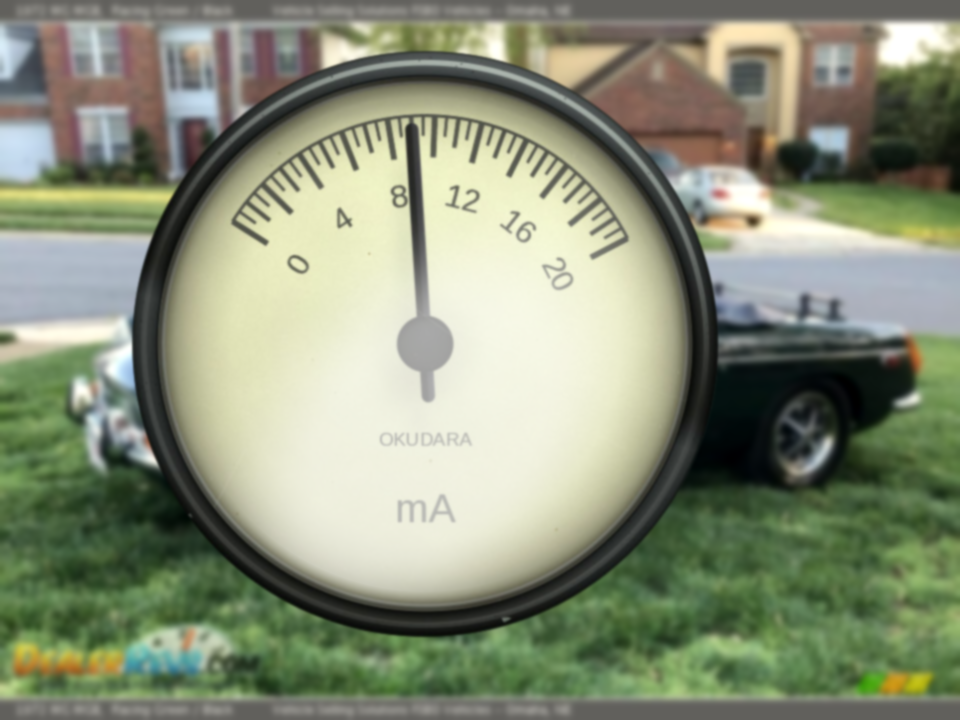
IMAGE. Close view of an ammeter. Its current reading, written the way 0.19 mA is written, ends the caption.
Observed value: 9 mA
